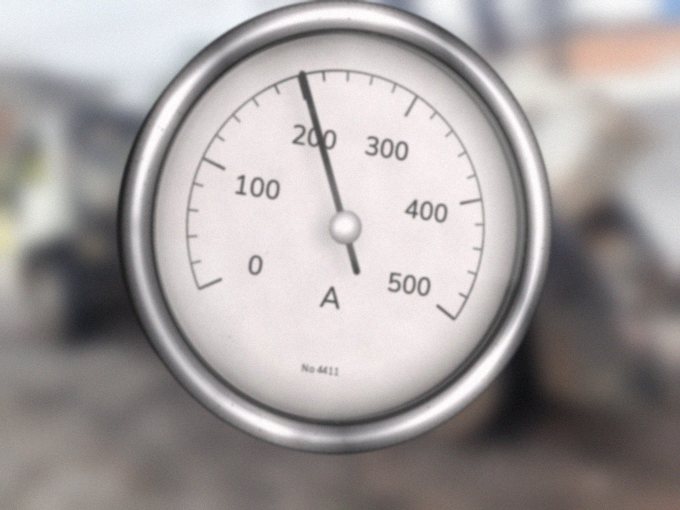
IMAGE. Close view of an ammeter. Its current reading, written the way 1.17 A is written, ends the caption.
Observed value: 200 A
